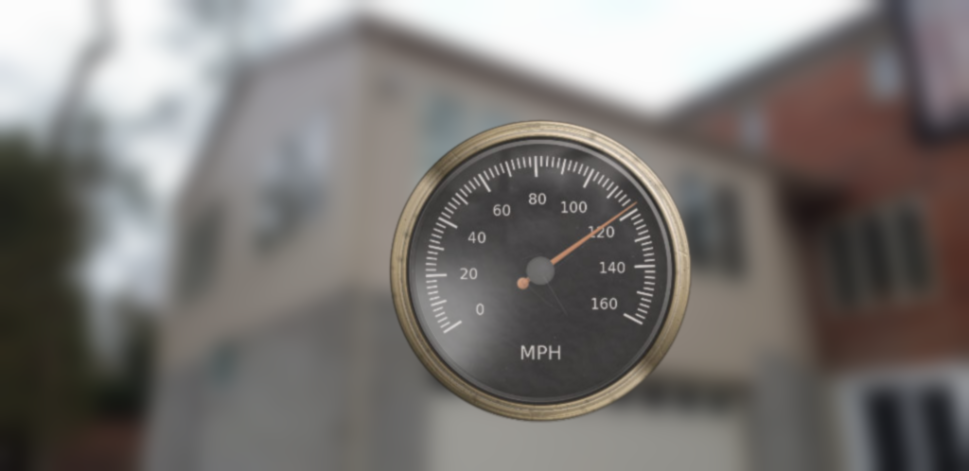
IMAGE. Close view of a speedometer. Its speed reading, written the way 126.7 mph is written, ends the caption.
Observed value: 118 mph
